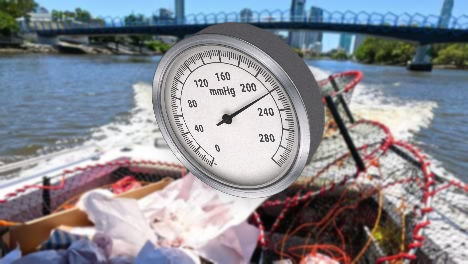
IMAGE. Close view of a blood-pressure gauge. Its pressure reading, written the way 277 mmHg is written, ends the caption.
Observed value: 220 mmHg
